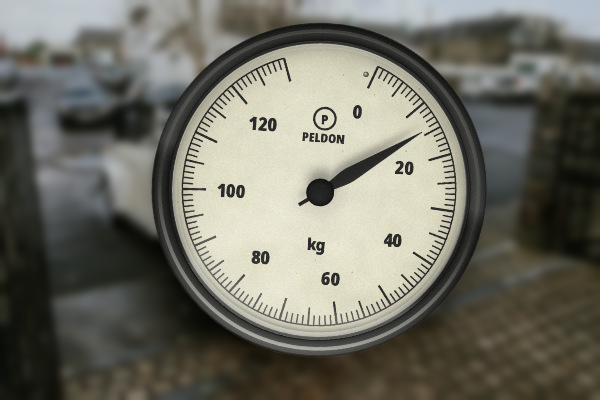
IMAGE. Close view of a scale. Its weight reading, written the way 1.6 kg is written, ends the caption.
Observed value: 14 kg
